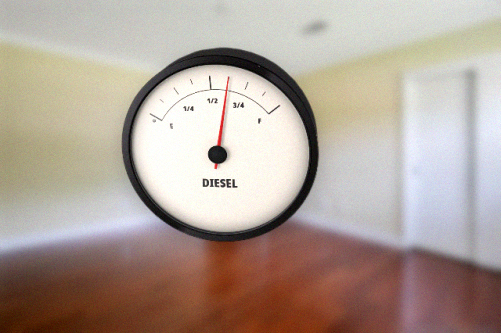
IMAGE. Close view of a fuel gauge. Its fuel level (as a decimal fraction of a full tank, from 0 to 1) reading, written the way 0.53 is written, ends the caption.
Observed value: 0.625
